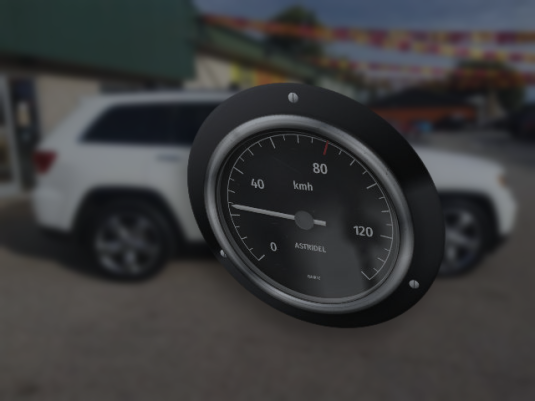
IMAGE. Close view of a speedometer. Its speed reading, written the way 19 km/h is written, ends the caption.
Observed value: 25 km/h
